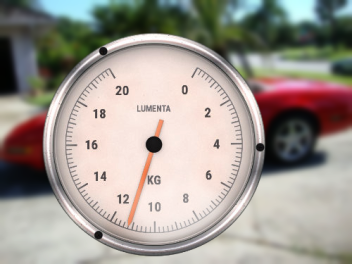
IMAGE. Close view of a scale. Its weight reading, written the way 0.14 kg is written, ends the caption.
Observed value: 11.2 kg
